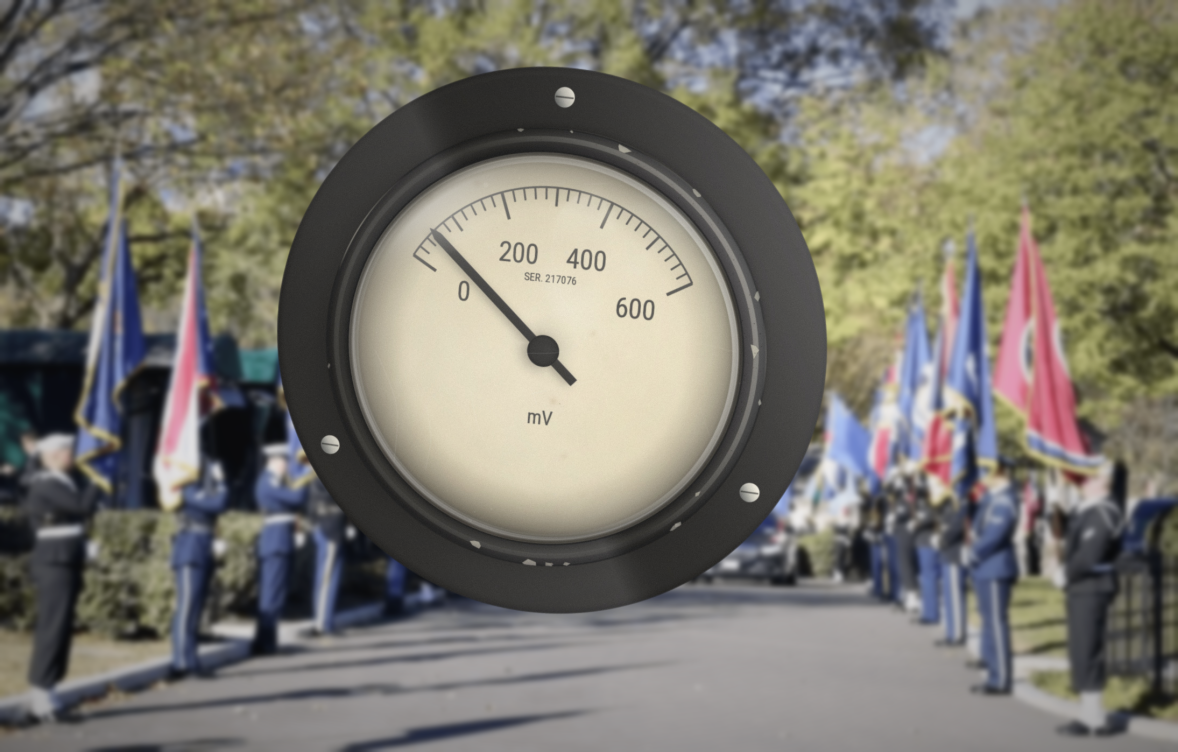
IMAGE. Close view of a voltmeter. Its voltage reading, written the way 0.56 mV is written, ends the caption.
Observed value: 60 mV
